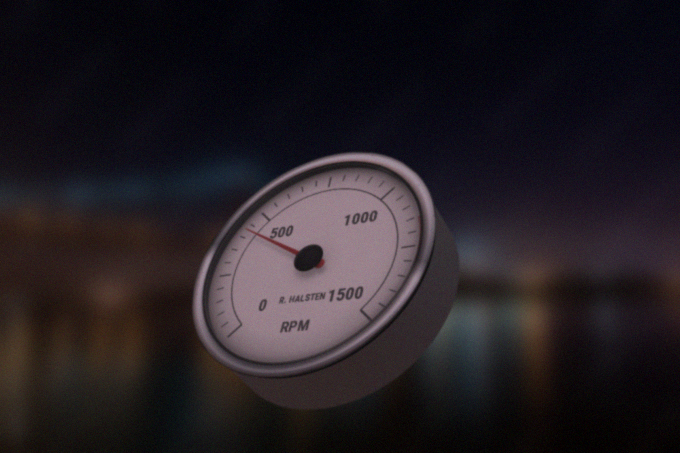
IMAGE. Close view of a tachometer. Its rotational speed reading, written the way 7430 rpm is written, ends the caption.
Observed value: 425 rpm
